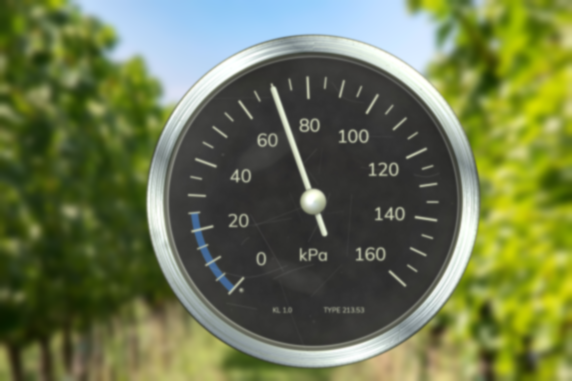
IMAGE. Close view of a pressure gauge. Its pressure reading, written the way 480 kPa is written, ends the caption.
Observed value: 70 kPa
